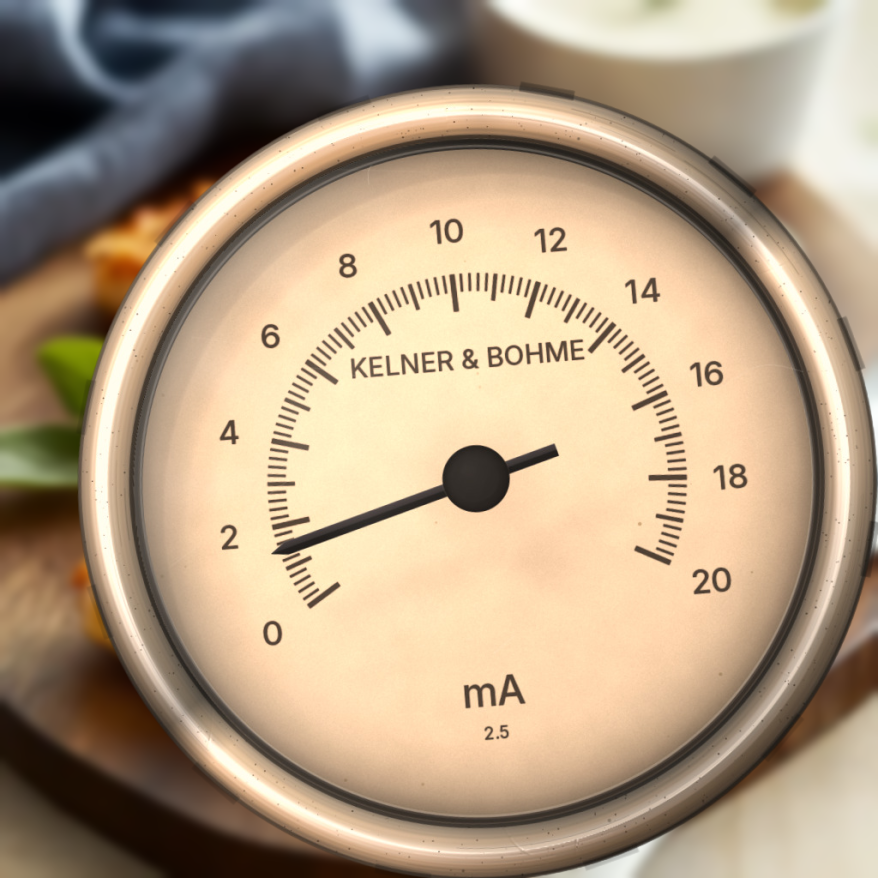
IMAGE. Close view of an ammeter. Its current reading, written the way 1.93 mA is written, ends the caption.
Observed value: 1.4 mA
